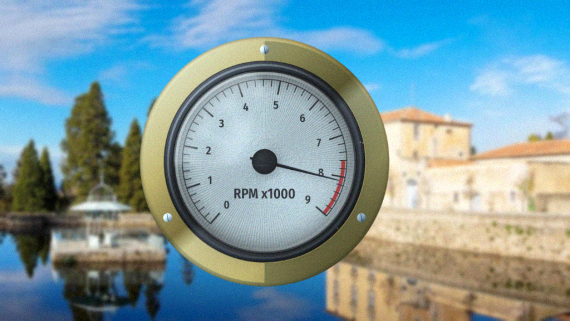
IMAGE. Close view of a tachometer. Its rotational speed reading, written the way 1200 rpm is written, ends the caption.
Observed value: 8100 rpm
